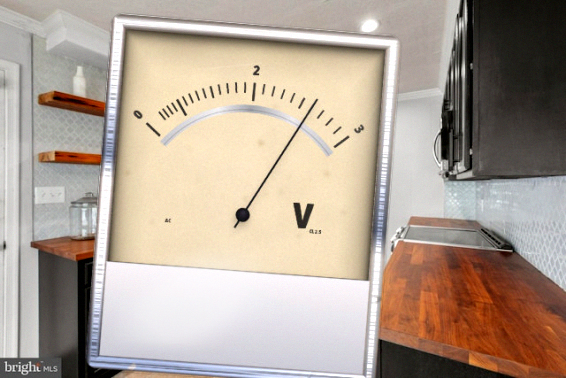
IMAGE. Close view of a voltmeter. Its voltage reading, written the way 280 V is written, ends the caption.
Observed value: 2.6 V
